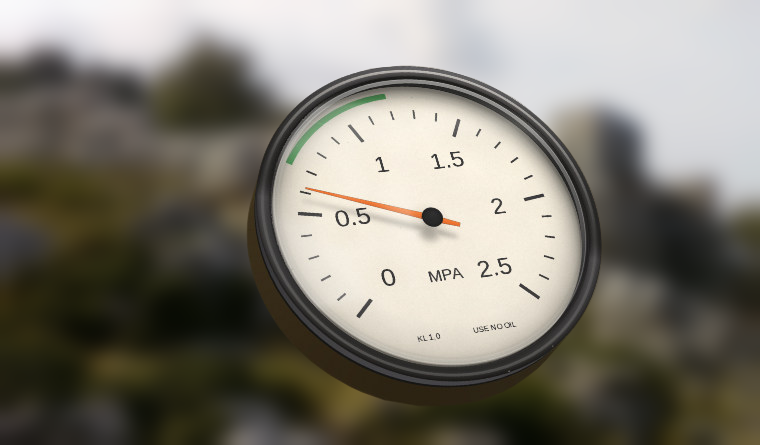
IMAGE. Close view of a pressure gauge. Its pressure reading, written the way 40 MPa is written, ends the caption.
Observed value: 0.6 MPa
